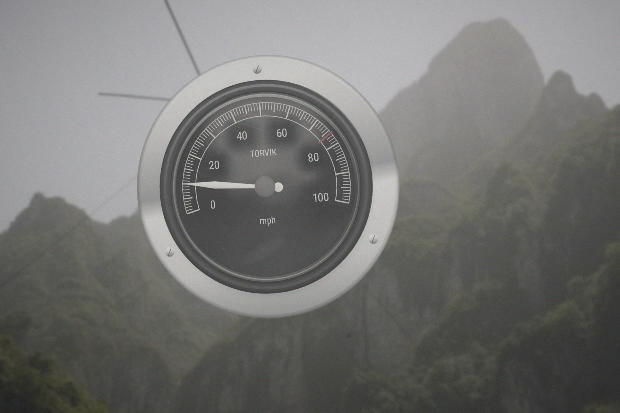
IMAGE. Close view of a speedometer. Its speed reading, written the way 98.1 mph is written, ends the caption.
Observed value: 10 mph
